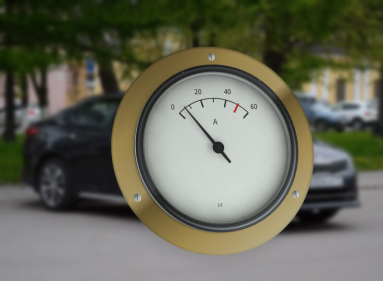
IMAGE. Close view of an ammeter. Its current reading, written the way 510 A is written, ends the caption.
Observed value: 5 A
